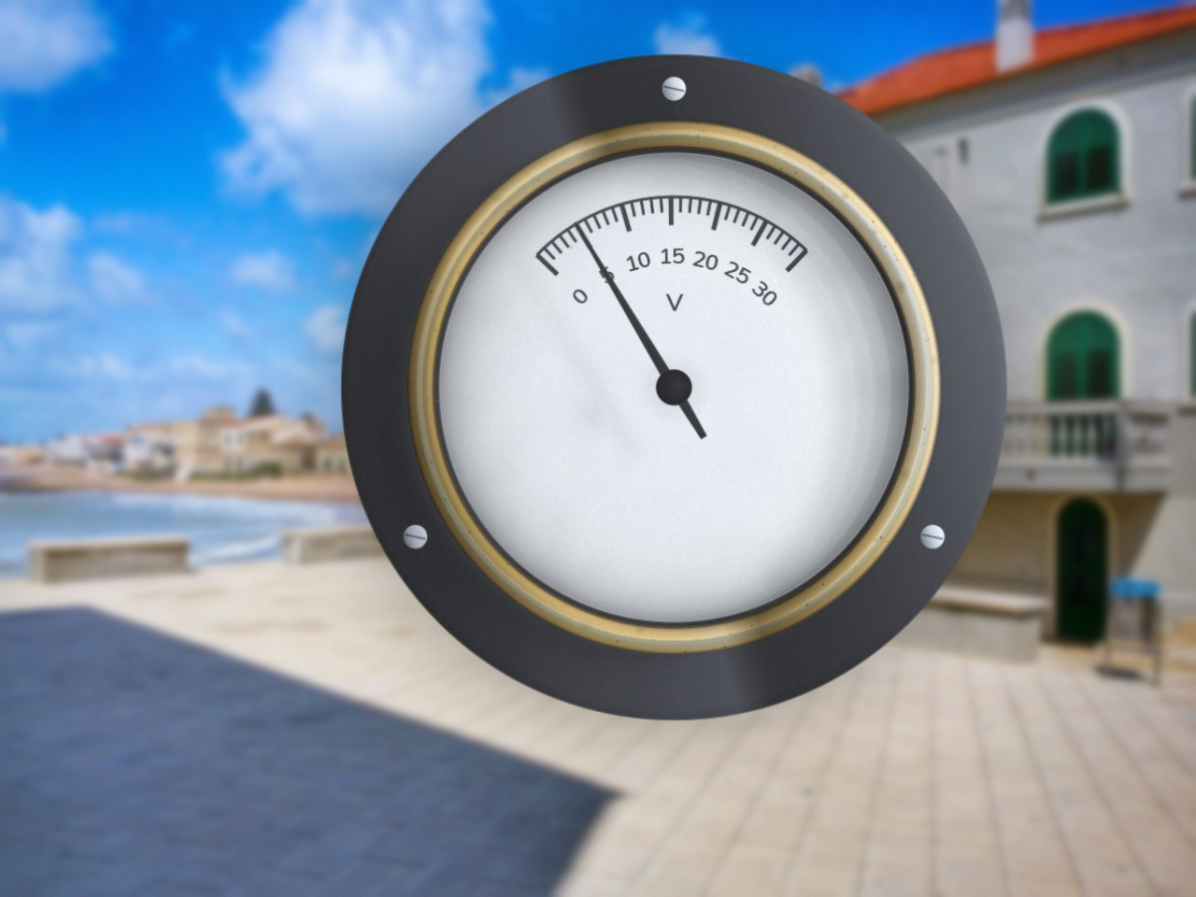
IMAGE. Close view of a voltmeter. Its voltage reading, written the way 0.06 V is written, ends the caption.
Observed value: 5 V
